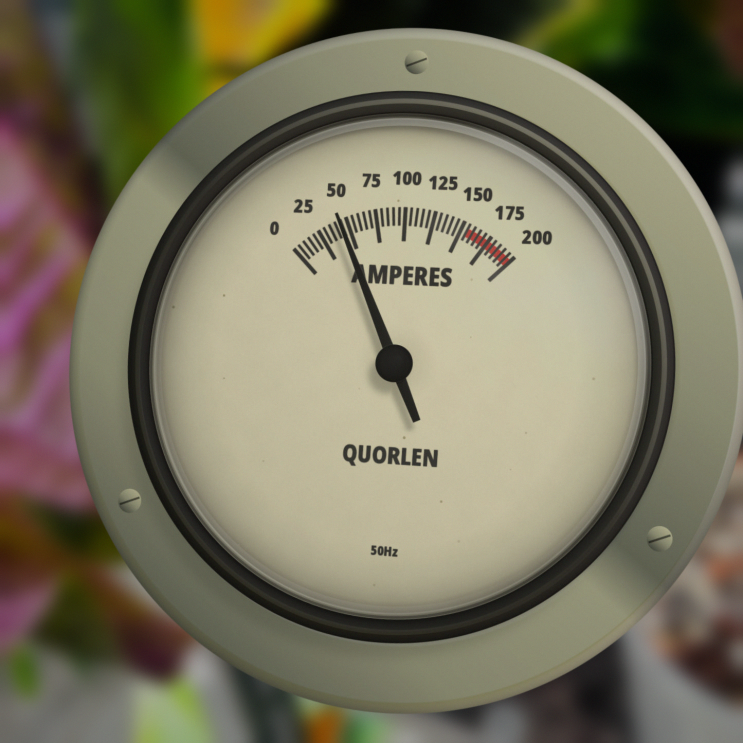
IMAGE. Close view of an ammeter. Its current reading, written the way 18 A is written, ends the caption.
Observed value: 45 A
